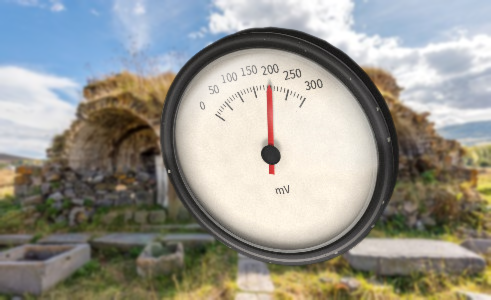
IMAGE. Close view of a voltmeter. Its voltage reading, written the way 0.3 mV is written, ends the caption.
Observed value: 200 mV
